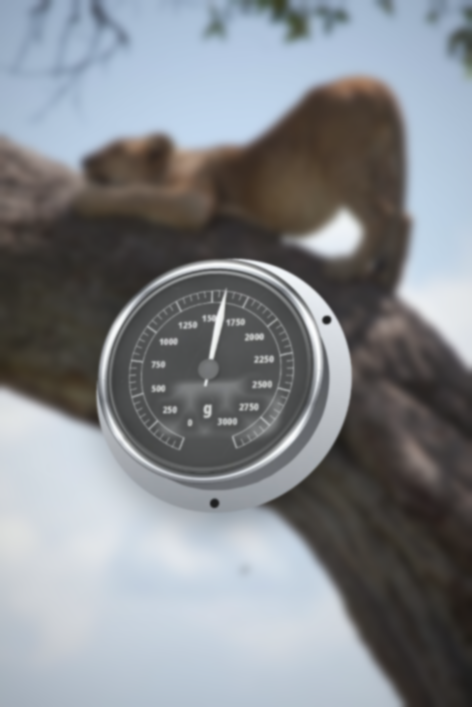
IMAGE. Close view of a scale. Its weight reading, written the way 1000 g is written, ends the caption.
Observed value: 1600 g
